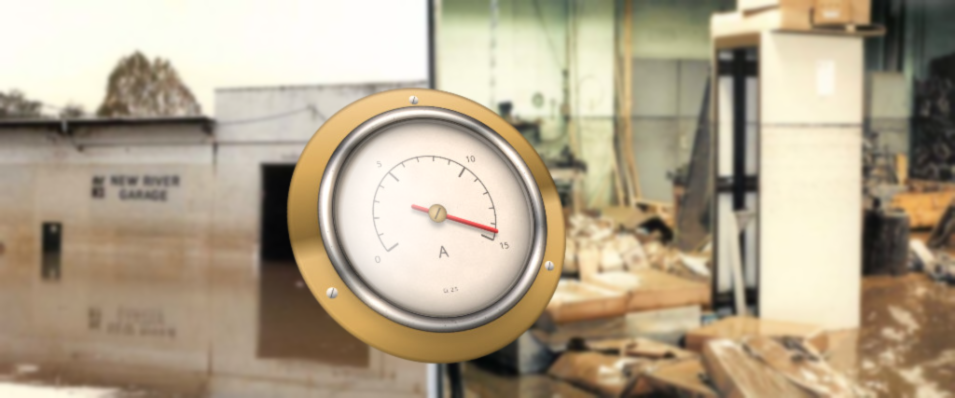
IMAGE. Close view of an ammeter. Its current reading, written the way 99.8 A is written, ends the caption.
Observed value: 14.5 A
